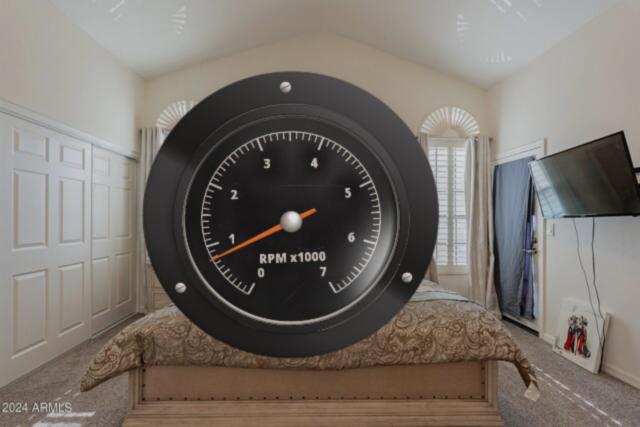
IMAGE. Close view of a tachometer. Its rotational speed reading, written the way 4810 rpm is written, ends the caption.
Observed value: 800 rpm
